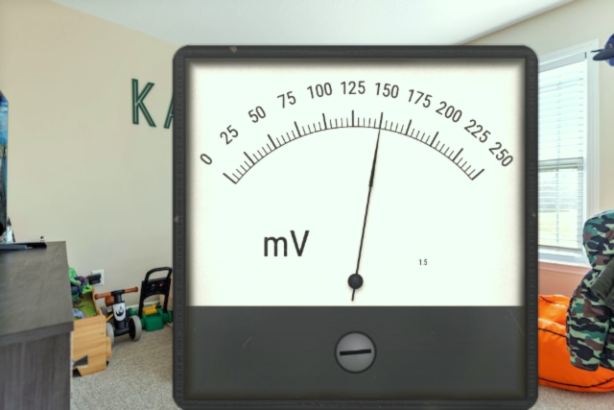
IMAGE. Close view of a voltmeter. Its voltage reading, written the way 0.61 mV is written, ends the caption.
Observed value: 150 mV
